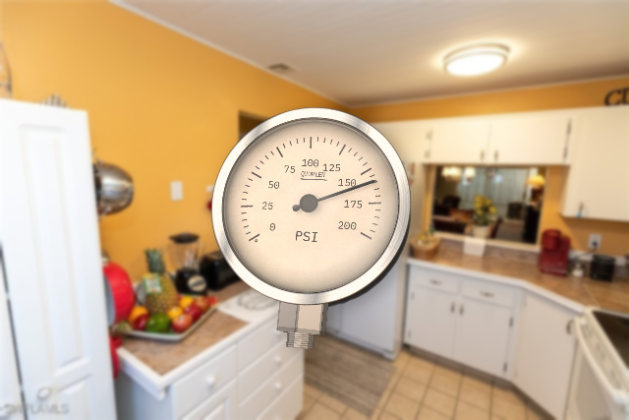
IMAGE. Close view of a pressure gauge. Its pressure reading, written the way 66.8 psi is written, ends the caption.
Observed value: 160 psi
